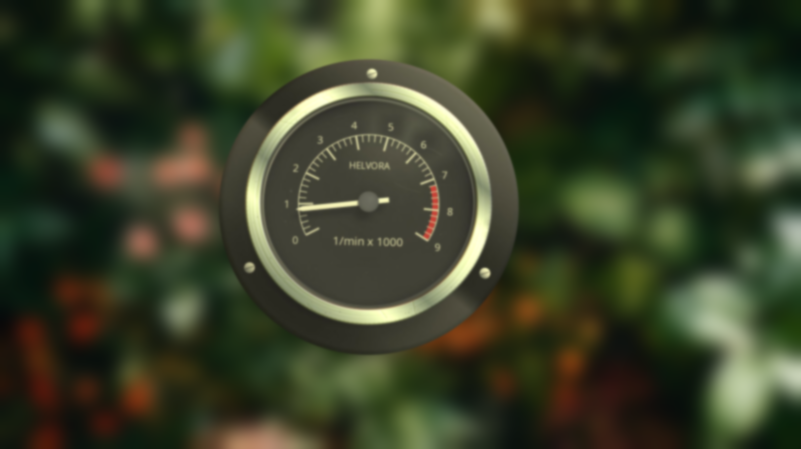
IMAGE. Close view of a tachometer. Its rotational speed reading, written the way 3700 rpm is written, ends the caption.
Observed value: 800 rpm
